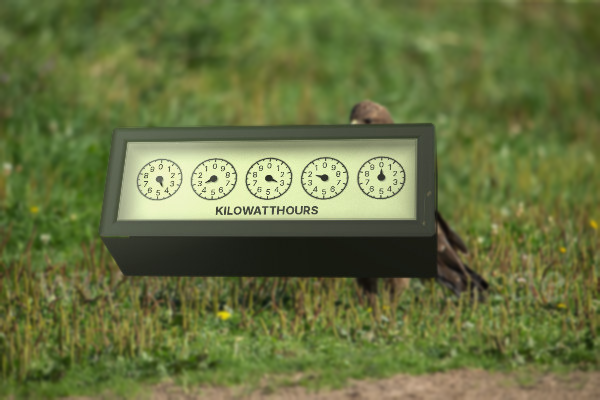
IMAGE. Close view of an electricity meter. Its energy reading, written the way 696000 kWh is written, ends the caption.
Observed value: 43320 kWh
